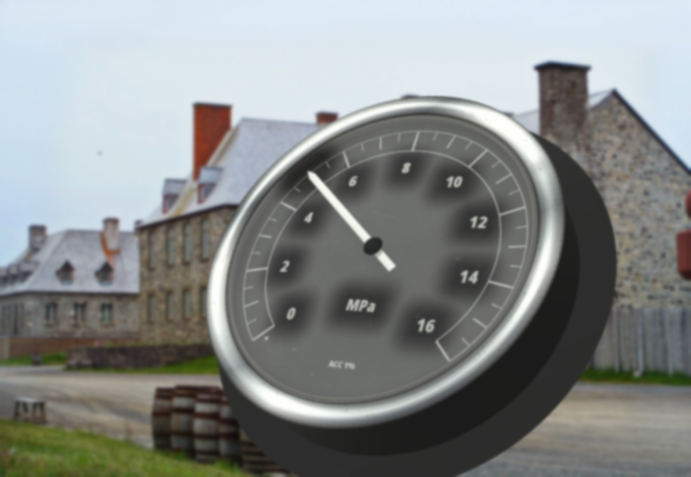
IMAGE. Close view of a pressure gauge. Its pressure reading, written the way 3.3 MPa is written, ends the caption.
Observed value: 5 MPa
